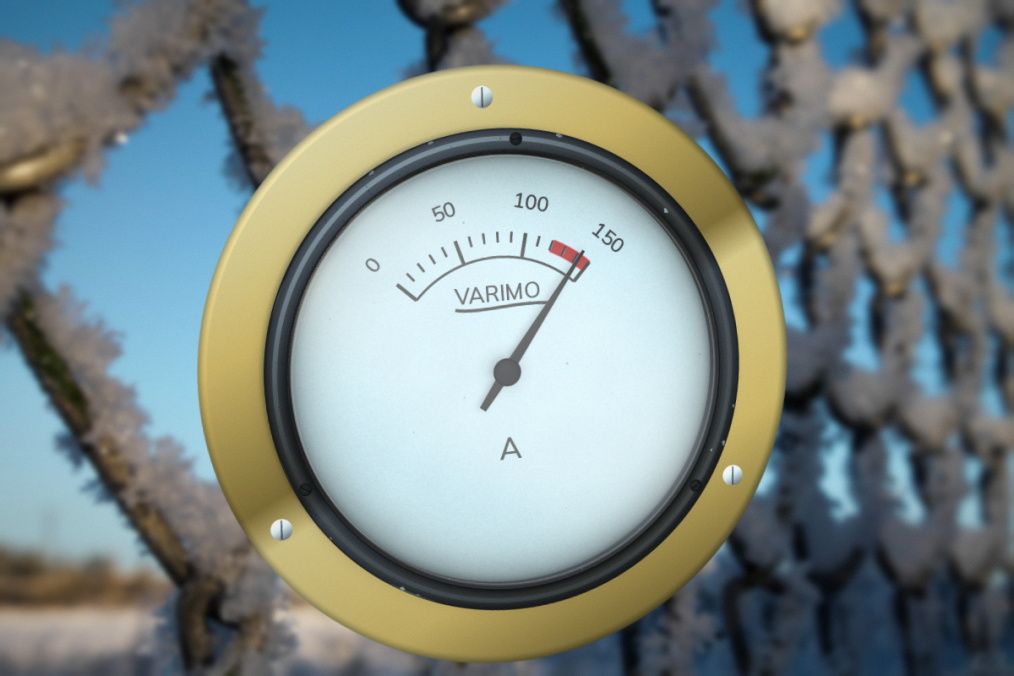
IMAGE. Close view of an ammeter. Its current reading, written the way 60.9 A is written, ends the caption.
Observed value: 140 A
